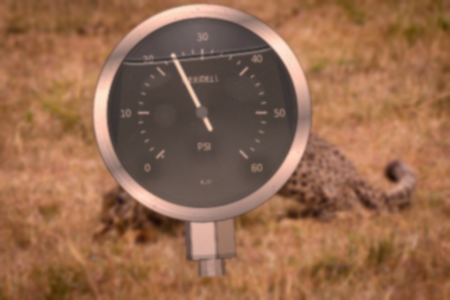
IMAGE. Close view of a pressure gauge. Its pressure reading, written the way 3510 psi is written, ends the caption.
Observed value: 24 psi
